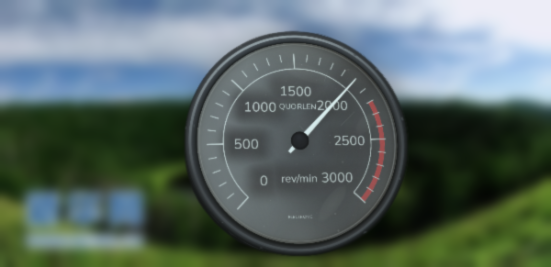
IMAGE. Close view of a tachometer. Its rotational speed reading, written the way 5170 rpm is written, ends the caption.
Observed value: 2000 rpm
